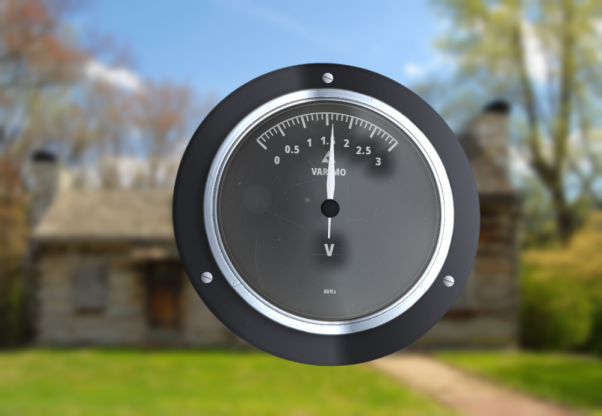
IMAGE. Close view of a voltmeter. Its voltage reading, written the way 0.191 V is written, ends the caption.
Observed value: 1.6 V
